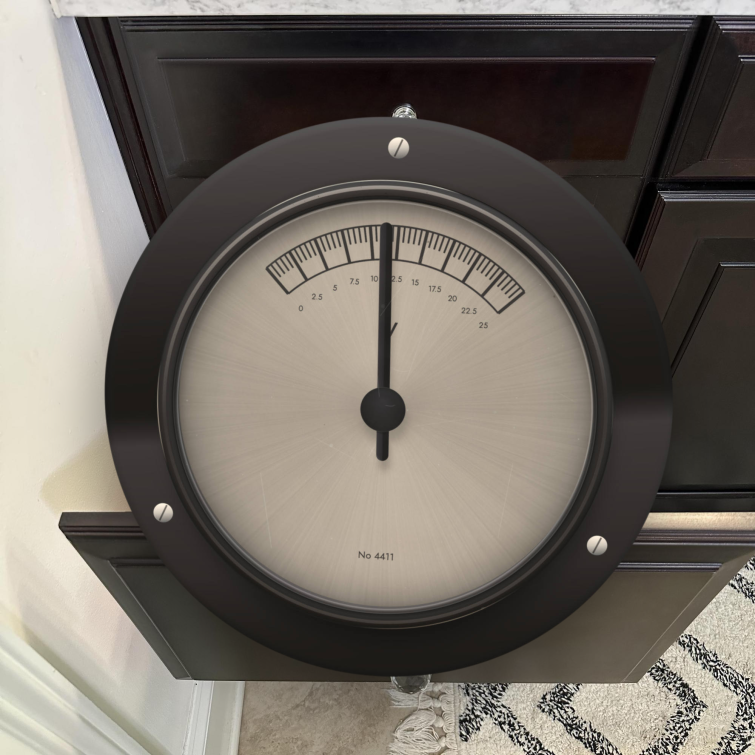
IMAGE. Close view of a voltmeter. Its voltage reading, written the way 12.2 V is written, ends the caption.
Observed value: 11.5 V
